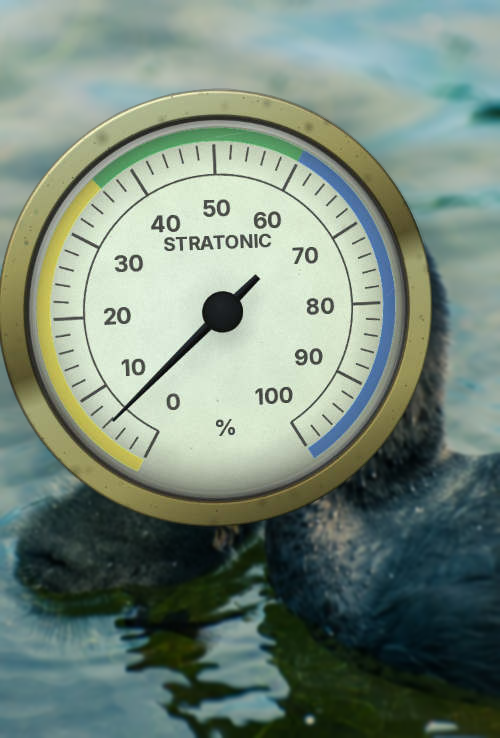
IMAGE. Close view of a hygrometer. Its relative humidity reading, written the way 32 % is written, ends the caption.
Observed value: 6 %
